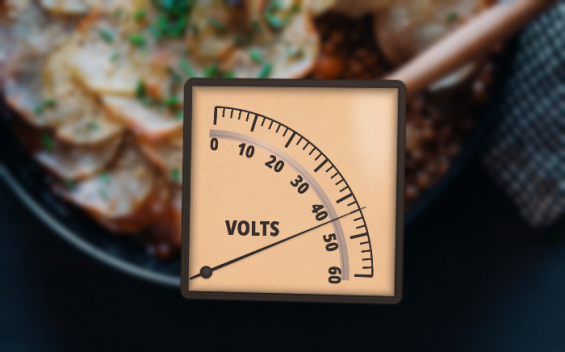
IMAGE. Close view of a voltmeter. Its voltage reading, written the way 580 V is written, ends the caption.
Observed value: 44 V
